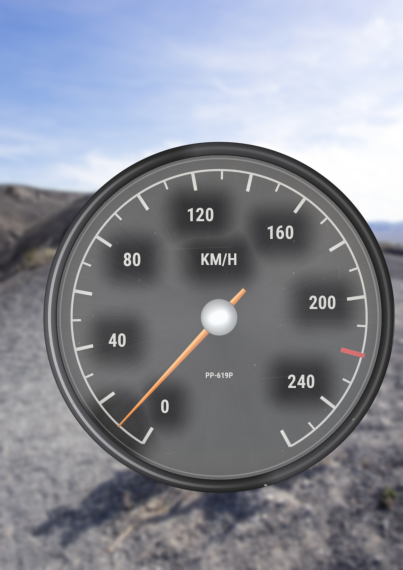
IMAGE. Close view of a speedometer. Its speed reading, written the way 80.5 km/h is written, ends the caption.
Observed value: 10 km/h
